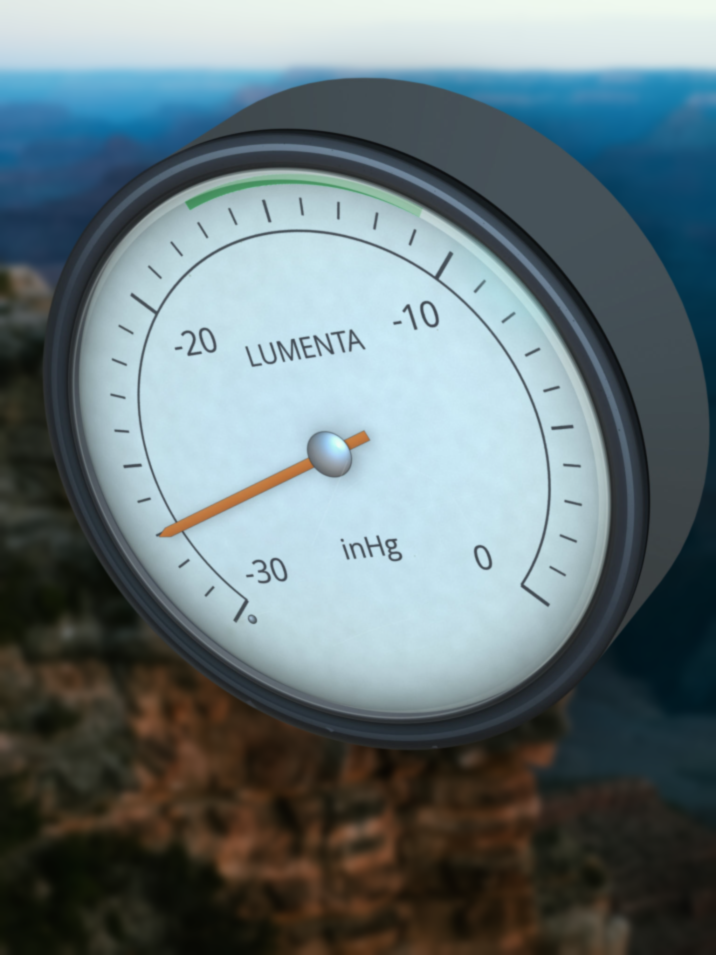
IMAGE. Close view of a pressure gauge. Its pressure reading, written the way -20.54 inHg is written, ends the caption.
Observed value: -27 inHg
